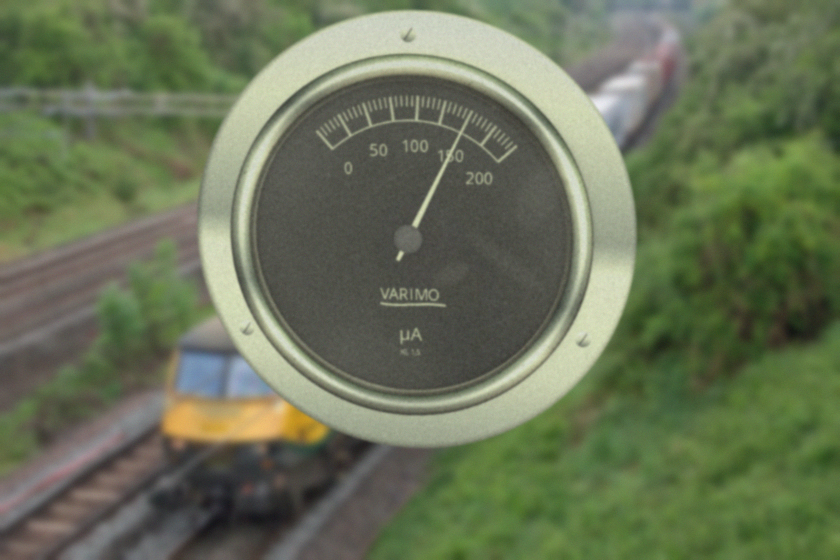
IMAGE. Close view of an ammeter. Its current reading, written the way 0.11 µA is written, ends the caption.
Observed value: 150 µA
